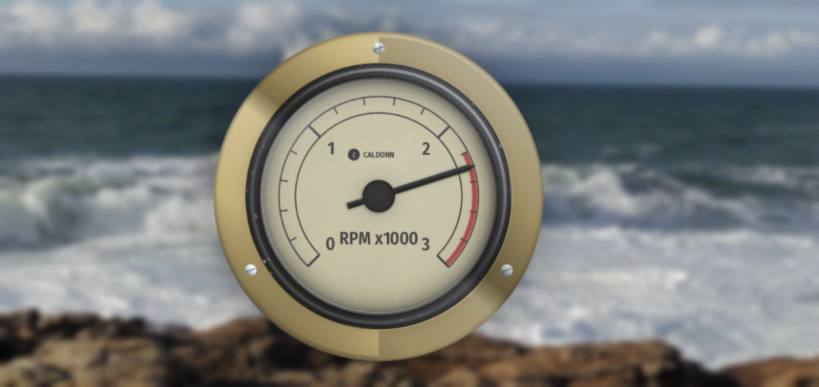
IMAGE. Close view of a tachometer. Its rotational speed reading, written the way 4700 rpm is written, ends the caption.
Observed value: 2300 rpm
